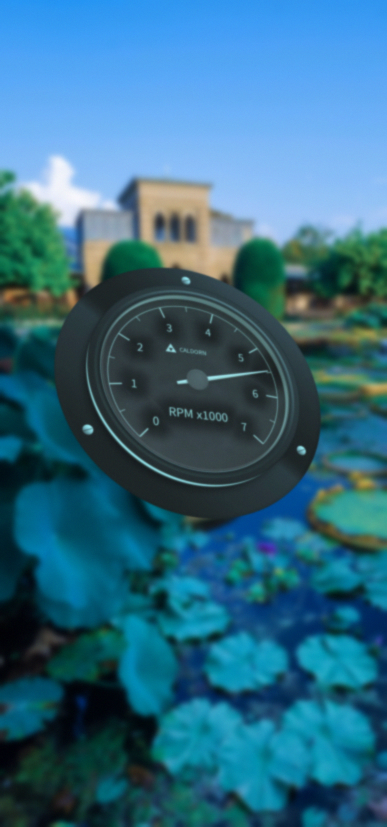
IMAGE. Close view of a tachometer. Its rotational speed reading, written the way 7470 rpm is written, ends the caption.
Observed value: 5500 rpm
